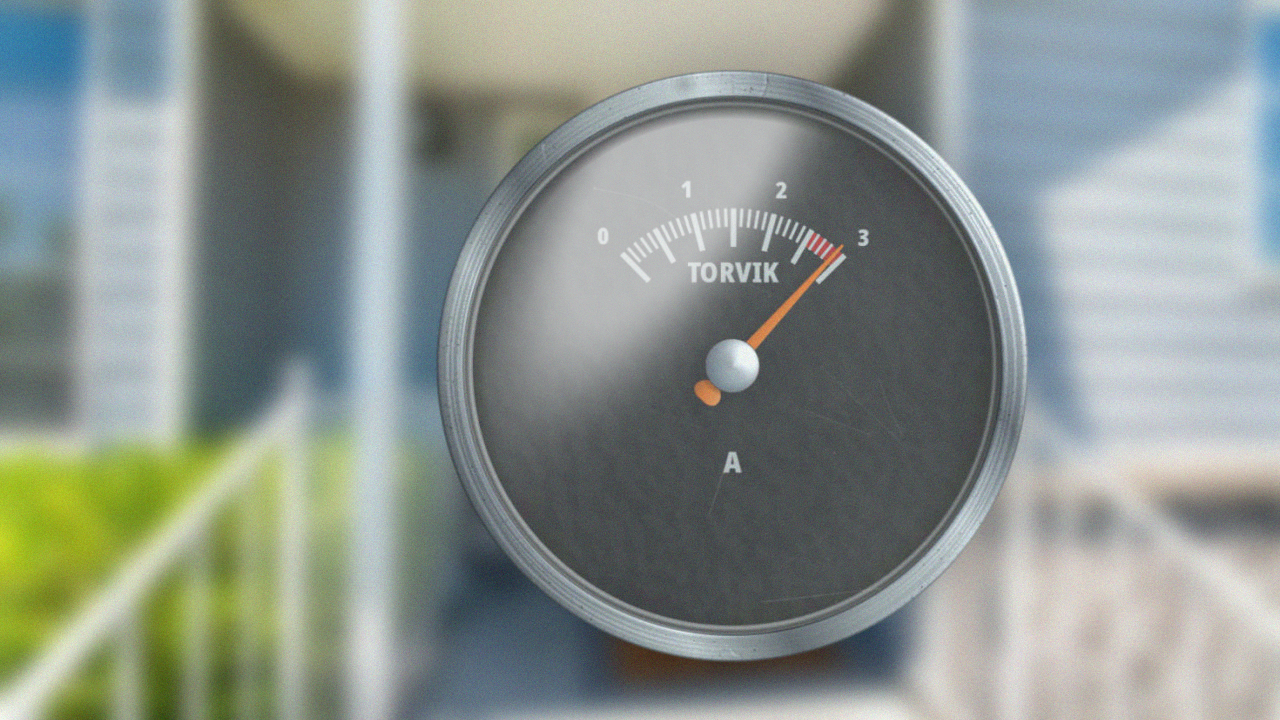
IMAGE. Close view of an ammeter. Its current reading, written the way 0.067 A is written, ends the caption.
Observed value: 2.9 A
